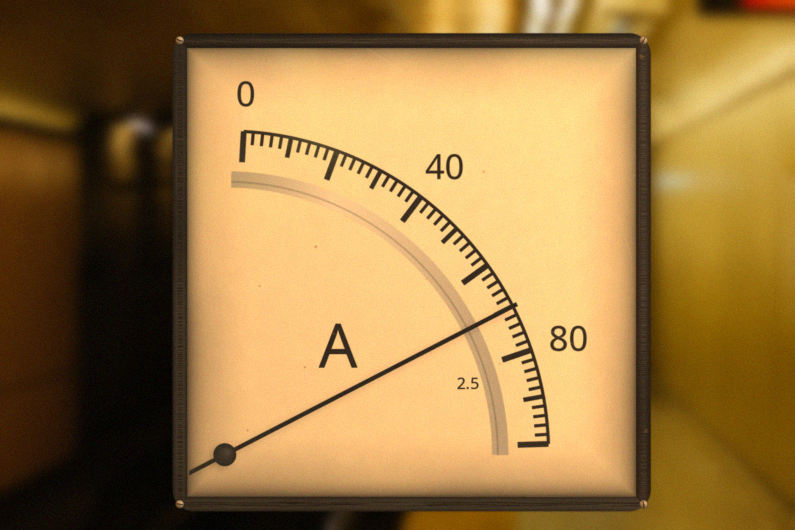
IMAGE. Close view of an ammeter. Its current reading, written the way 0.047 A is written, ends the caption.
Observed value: 70 A
